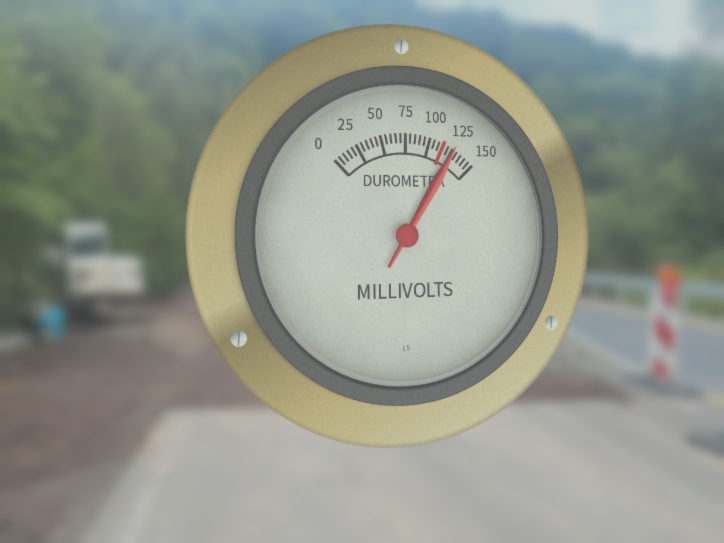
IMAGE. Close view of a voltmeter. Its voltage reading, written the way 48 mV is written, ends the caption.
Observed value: 125 mV
